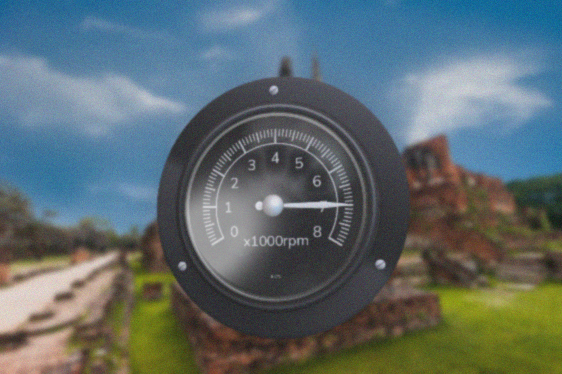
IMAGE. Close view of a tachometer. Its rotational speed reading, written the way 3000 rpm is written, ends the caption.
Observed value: 7000 rpm
